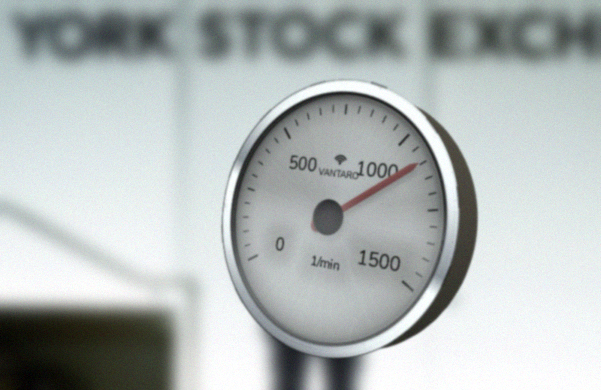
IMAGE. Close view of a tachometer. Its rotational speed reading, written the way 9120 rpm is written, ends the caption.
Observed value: 1100 rpm
